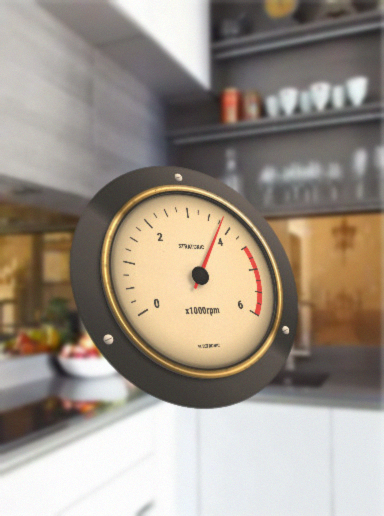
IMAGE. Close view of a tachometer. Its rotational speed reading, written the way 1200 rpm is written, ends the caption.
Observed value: 3750 rpm
